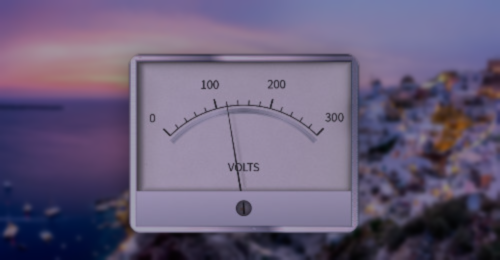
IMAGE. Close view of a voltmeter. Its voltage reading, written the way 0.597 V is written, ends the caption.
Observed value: 120 V
